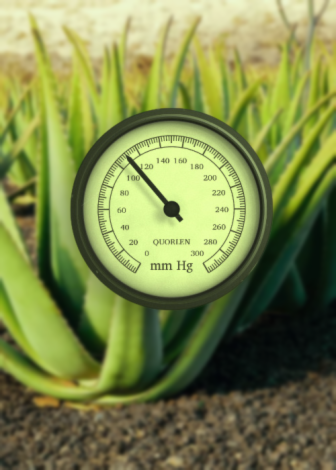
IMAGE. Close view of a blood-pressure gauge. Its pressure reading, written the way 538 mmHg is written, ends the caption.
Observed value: 110 mmHg
